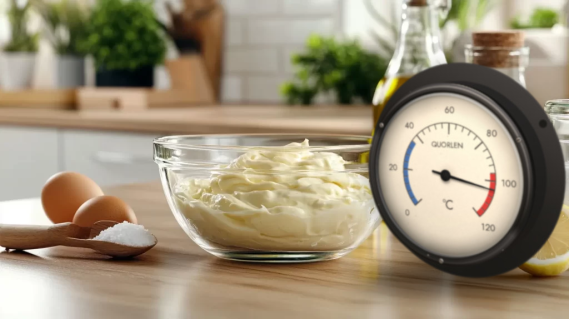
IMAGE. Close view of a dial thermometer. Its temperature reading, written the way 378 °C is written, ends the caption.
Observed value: 104 °C
